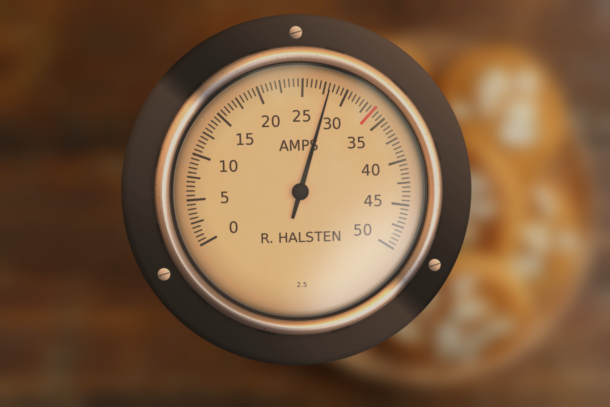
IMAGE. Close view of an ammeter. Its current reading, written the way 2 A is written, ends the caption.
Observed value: 28 A
